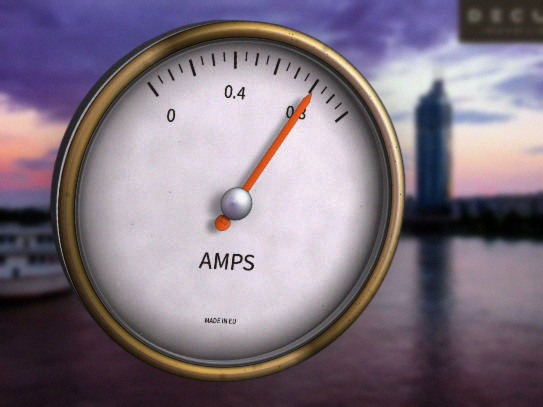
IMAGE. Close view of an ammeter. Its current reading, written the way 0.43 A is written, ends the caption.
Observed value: 0.8 A
